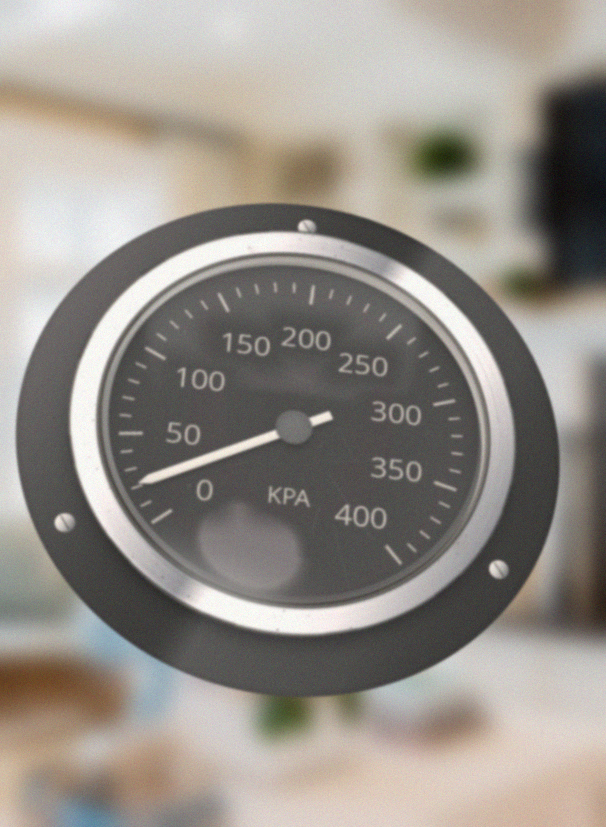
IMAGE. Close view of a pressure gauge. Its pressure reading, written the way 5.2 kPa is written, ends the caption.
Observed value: 20 kPa
